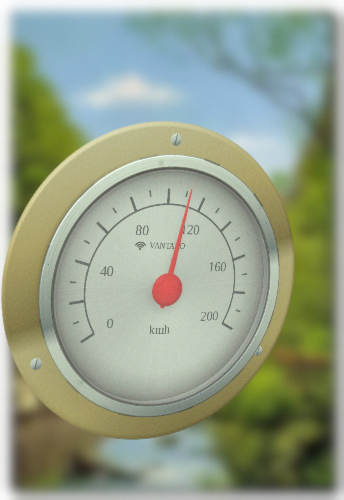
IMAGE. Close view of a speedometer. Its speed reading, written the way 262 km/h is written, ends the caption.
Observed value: 110 km/h
